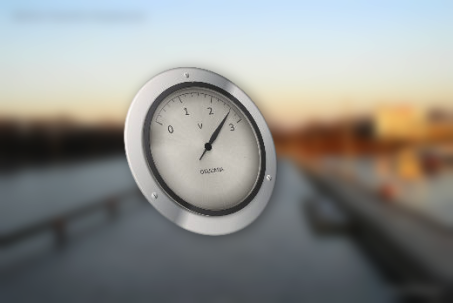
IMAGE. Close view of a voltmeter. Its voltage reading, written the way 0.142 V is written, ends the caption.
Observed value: 2.6 V
